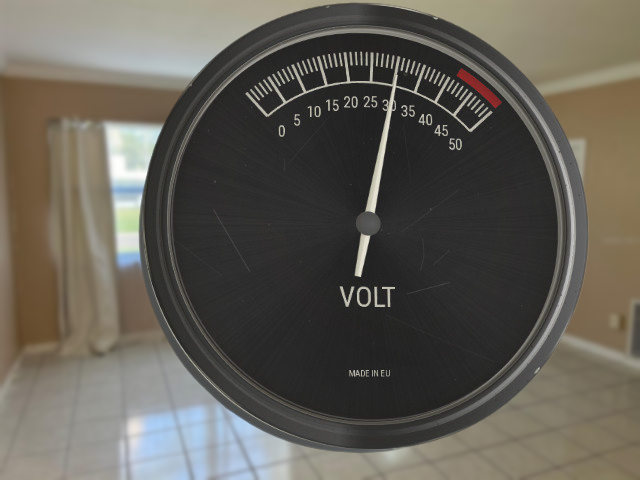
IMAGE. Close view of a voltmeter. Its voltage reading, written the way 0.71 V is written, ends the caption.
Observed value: 30 V
